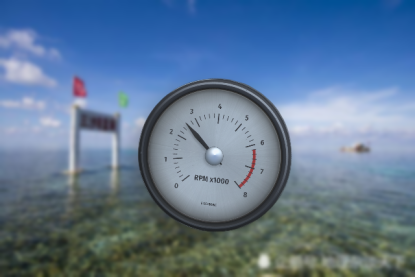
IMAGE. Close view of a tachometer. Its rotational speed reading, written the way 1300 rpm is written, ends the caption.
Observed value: 2600 rpm
